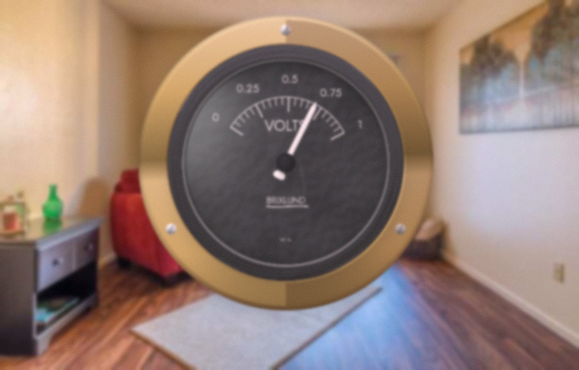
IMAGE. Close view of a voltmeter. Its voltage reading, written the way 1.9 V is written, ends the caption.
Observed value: 0.7 V
